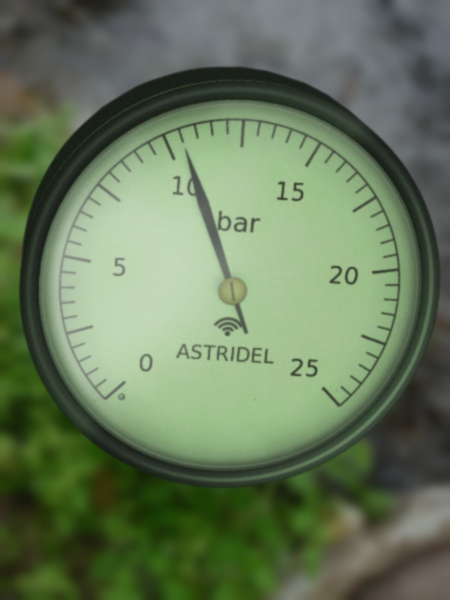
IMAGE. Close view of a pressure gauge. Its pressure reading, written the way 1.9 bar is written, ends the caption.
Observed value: 10.5 bar
